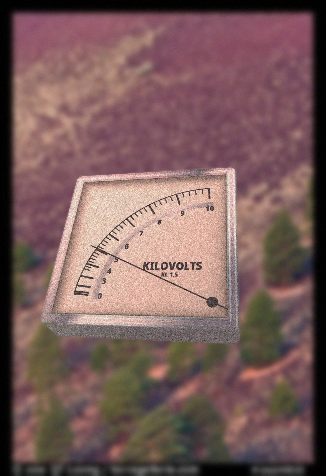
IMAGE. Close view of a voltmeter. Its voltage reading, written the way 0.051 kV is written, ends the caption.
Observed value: 5 kV
